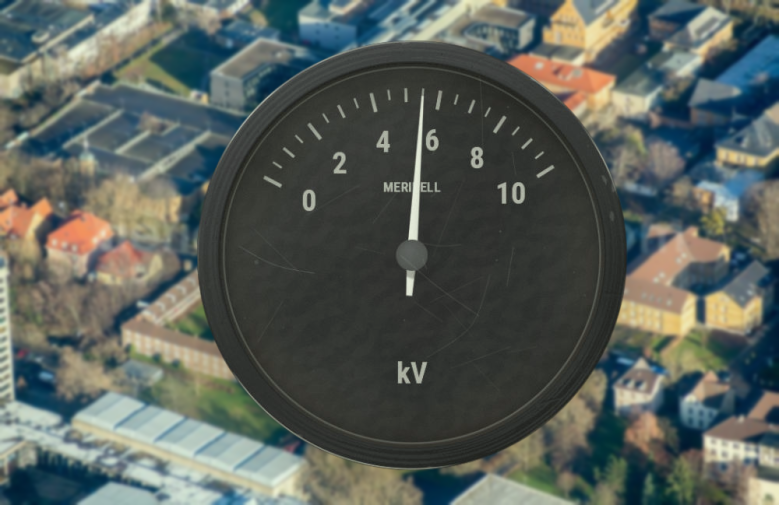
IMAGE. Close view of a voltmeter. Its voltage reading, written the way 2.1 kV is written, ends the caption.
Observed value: 5.5 kV
